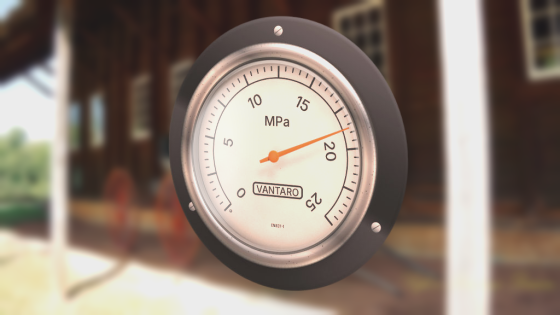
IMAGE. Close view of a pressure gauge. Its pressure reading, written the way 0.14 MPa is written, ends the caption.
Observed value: 18.75 MPa
